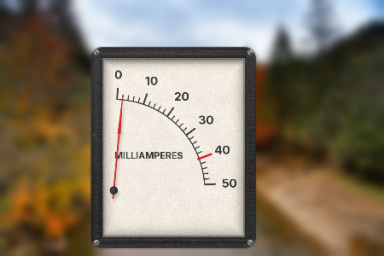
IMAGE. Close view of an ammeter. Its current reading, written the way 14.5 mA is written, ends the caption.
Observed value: 2 mA
